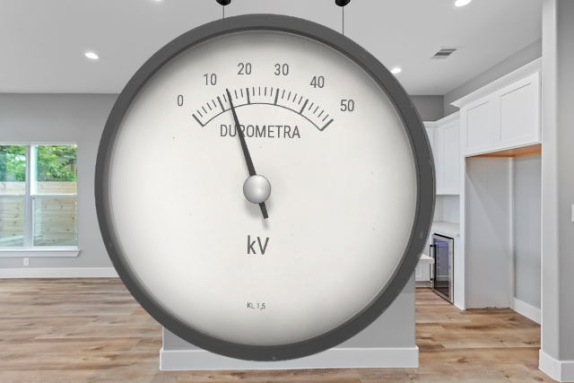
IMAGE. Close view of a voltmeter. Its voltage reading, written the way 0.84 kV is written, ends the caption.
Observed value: 14 kV
